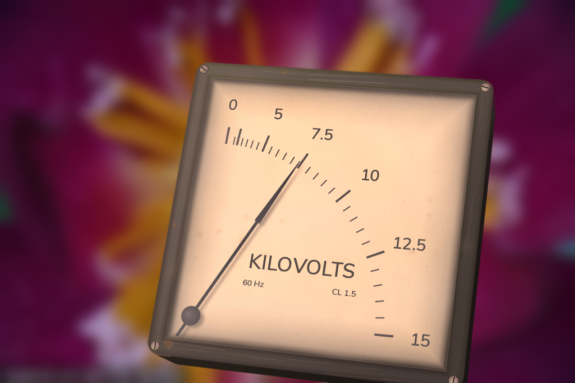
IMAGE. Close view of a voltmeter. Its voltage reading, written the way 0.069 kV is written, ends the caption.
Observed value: 7.5 kV
